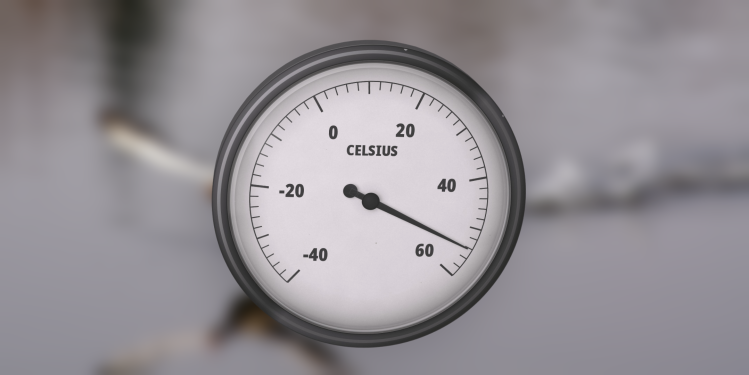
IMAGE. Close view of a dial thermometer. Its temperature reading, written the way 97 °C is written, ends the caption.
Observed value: 54 °C
